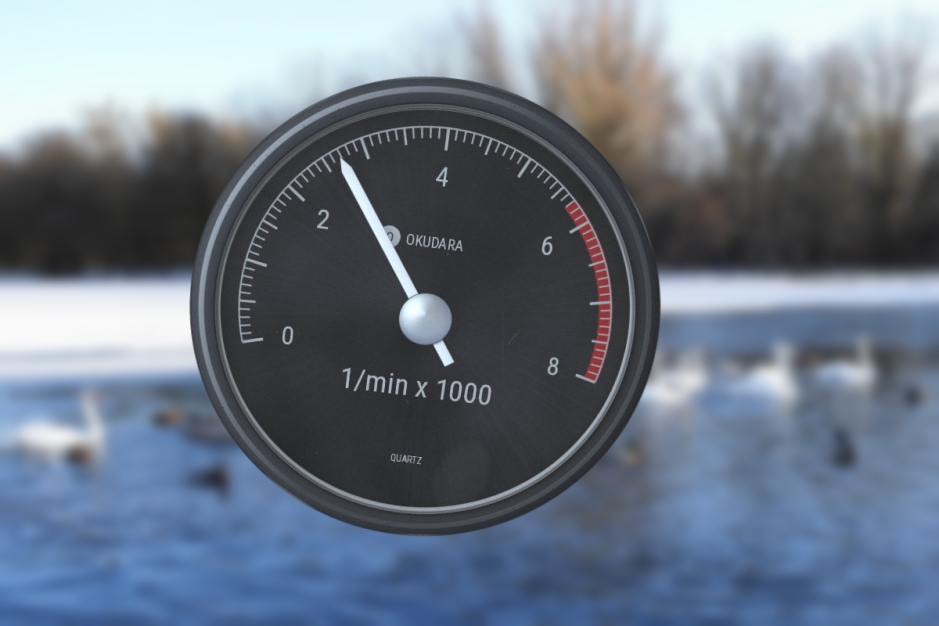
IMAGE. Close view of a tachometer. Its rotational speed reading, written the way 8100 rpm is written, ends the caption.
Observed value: 2700 rpm
